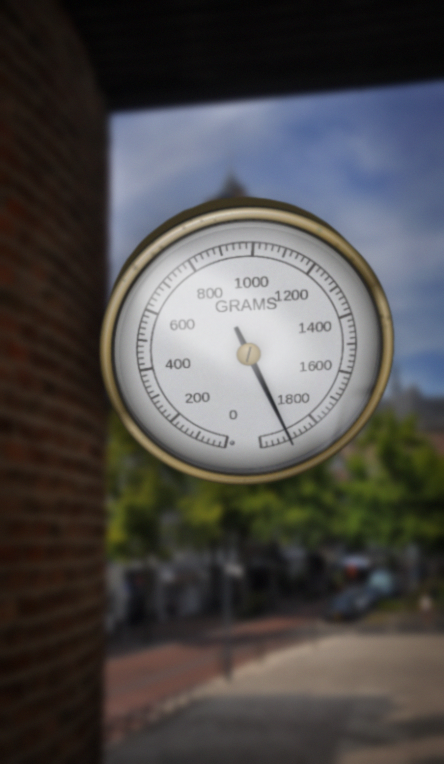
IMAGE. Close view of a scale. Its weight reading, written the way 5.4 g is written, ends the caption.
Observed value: 1900 g
